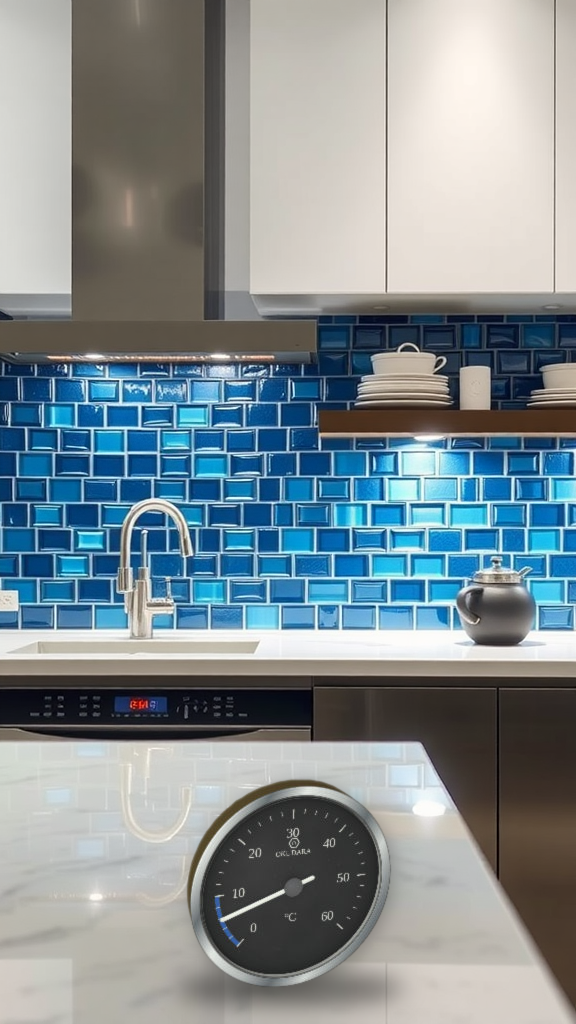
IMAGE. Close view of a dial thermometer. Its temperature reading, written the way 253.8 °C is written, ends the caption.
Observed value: 6 °C
